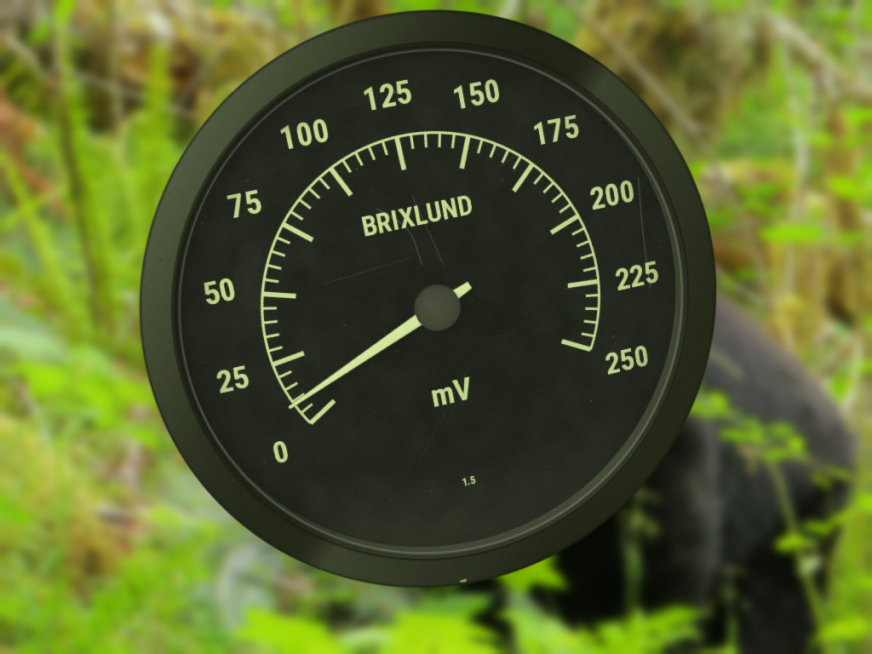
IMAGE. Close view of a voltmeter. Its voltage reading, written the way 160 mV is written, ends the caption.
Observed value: 10 mV
